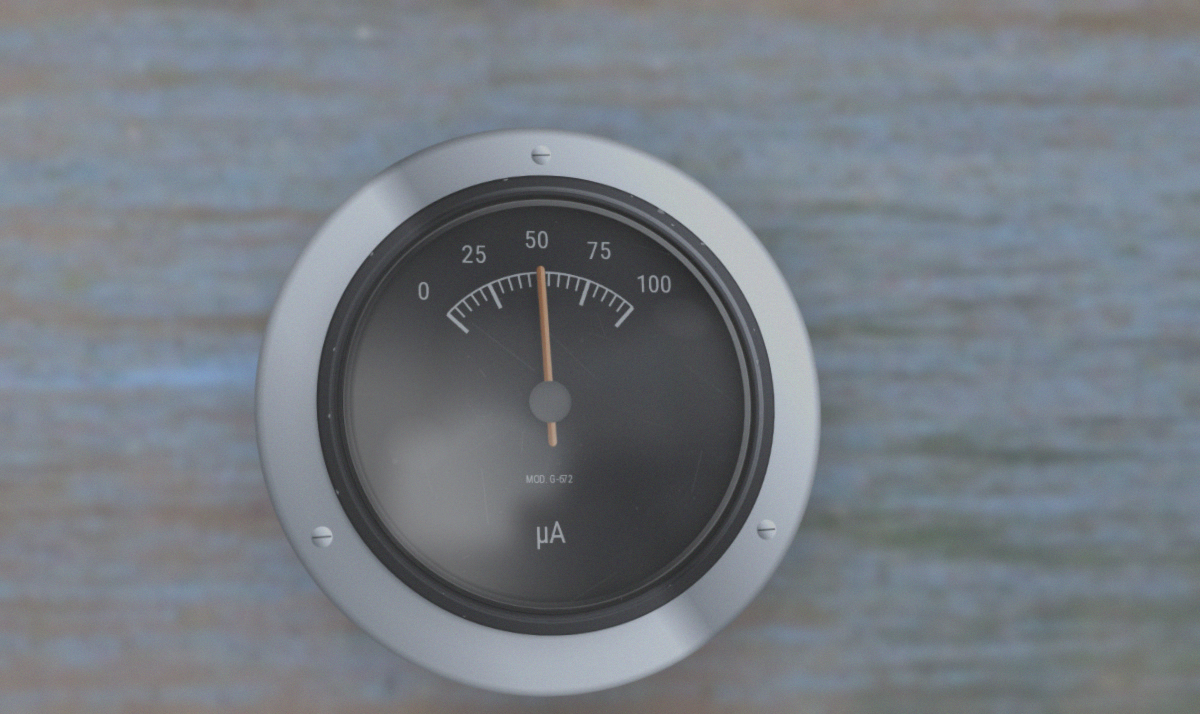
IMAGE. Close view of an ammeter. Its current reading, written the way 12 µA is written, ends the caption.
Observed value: 50 µA
